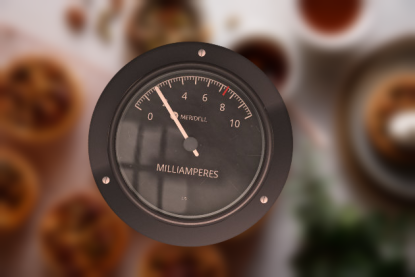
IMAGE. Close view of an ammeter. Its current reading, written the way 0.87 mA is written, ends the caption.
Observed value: 2 mA
